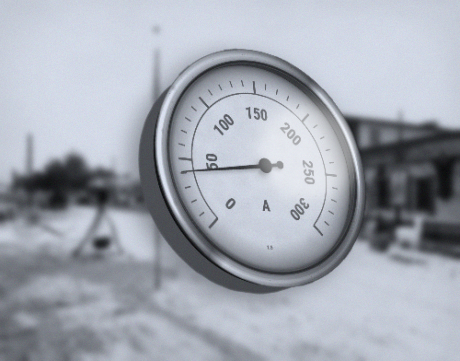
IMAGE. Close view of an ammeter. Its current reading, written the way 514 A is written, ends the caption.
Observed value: 40 A
